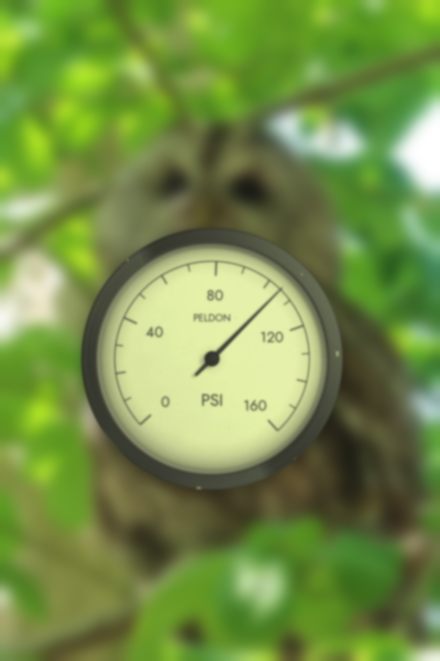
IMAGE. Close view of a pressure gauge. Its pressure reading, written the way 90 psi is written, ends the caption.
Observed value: 105 psi
